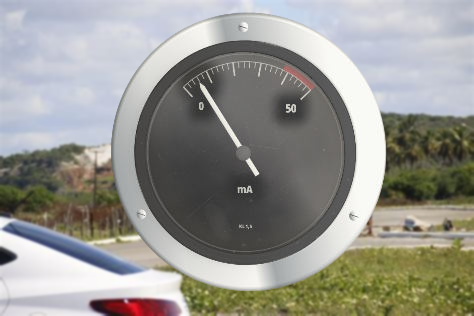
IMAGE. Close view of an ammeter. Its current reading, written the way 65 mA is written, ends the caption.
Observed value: 6 mA
